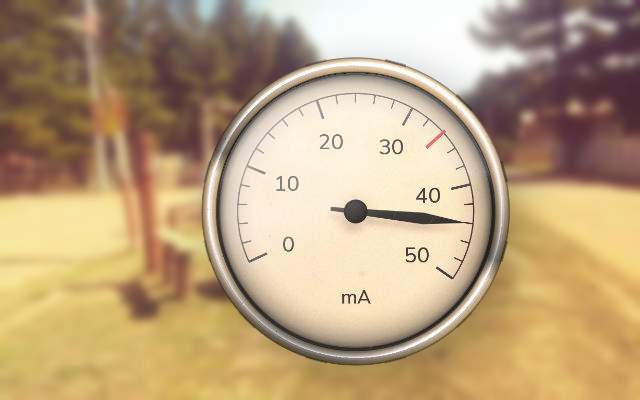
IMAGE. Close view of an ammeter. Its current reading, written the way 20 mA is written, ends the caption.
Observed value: 44 mA
